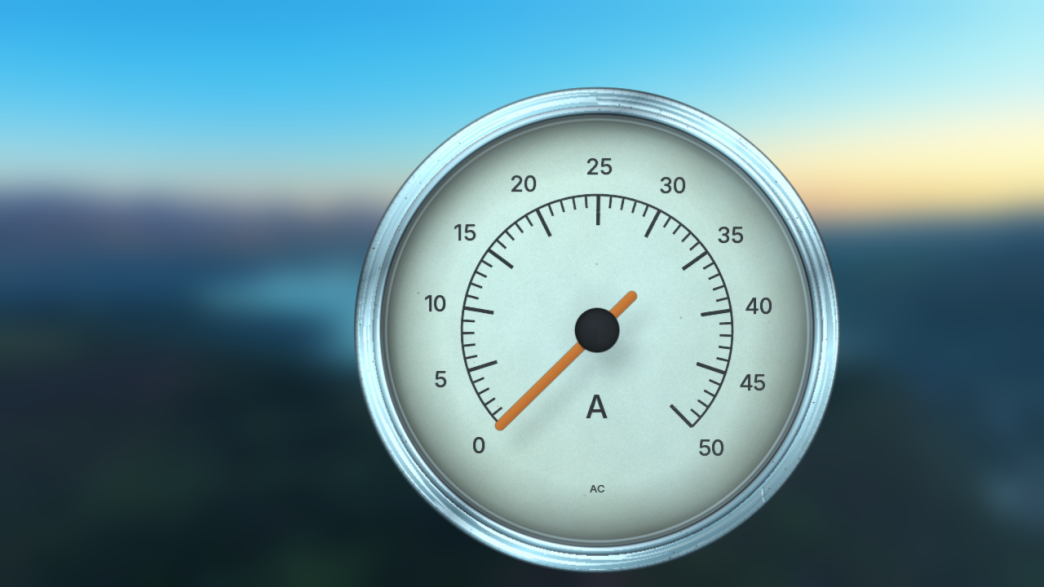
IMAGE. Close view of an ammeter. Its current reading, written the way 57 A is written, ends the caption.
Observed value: 0 A
